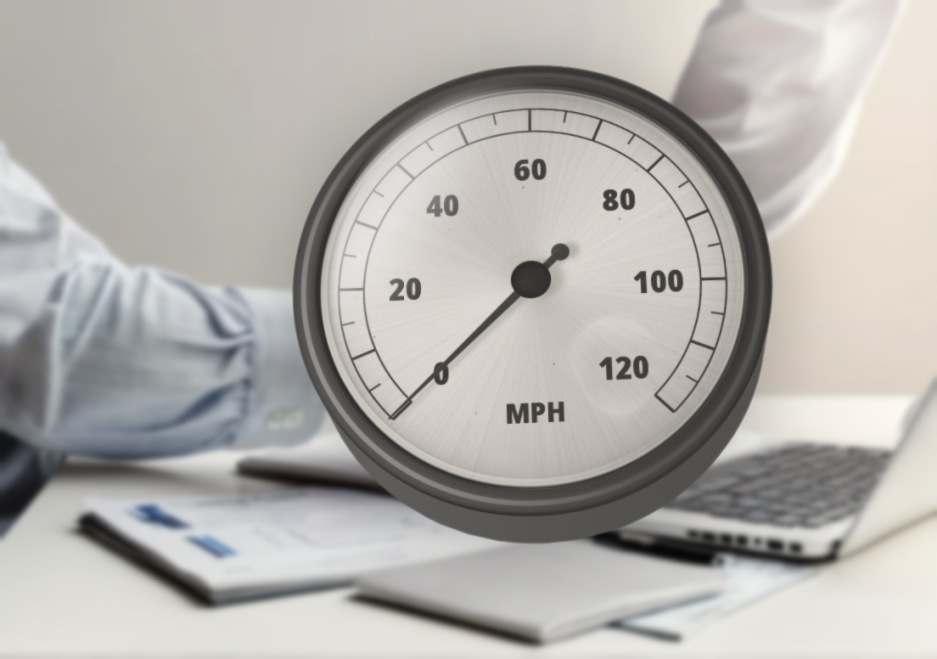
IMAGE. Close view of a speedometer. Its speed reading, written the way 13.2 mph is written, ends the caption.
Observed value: 0 mph
